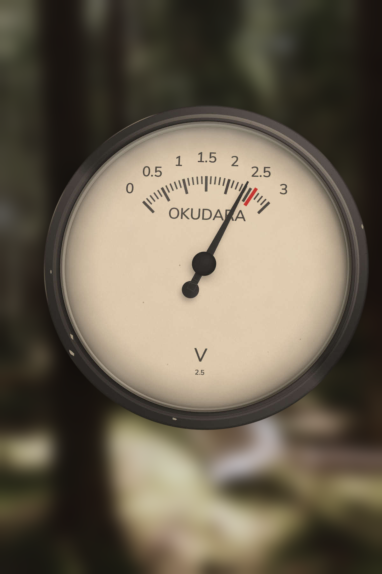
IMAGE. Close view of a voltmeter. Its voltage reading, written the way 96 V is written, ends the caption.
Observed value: 2.4 V
